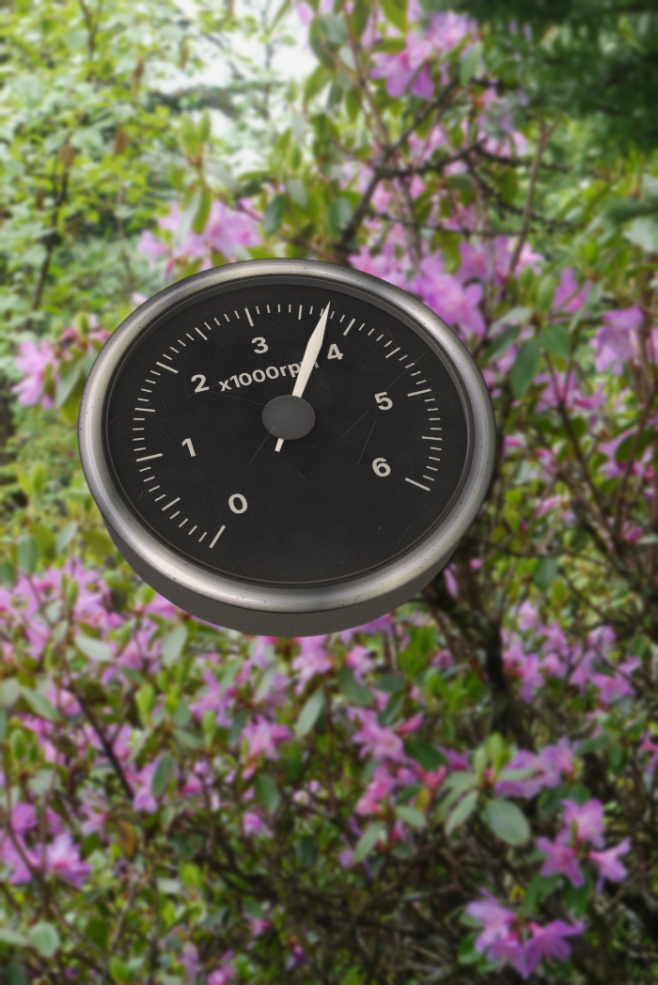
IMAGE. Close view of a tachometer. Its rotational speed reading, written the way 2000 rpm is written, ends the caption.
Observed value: 3750 rpm
